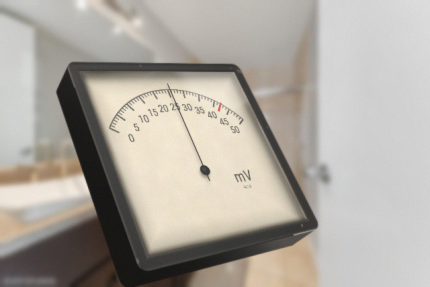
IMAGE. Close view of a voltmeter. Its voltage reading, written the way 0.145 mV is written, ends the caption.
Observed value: 25 mV
